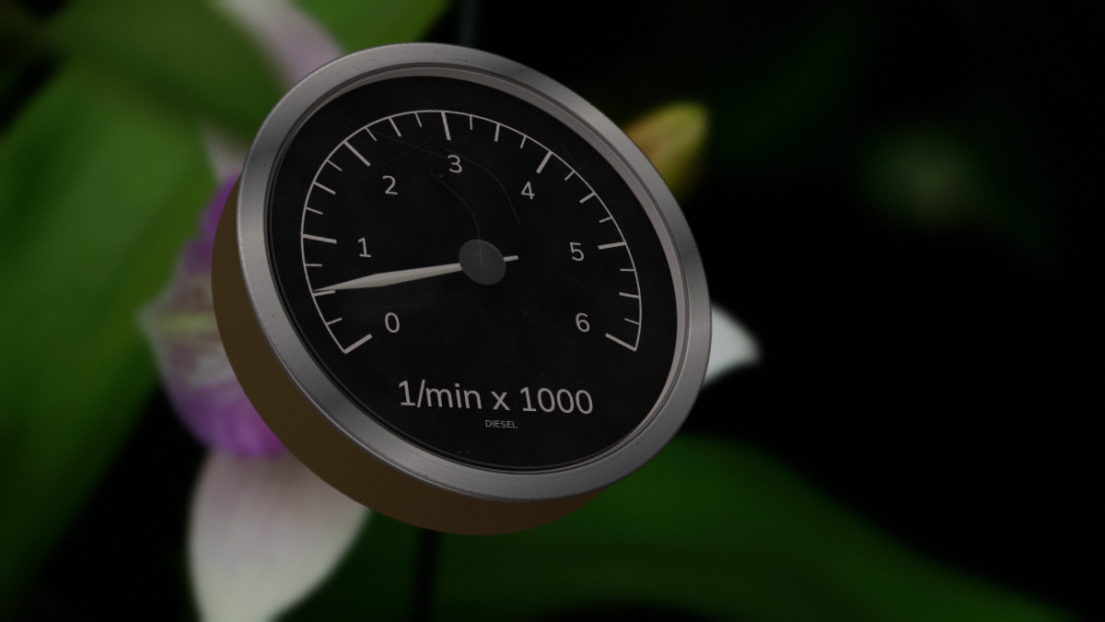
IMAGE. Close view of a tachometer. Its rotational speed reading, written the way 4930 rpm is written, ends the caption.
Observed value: 500 rpm
